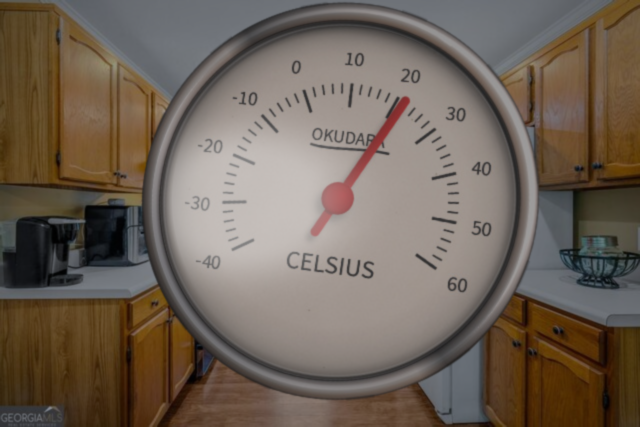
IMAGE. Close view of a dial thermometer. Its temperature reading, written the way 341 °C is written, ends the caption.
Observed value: 22 °C
